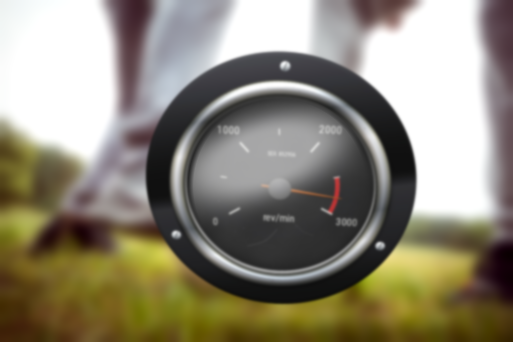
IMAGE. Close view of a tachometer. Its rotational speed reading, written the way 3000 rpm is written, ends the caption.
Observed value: 2750 rpm
